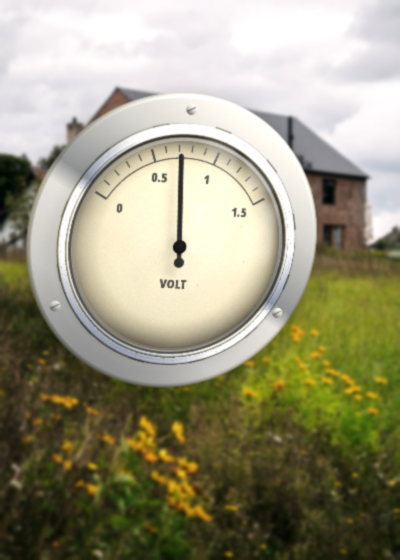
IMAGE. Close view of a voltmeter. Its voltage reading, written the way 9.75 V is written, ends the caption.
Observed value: 0.7 V
